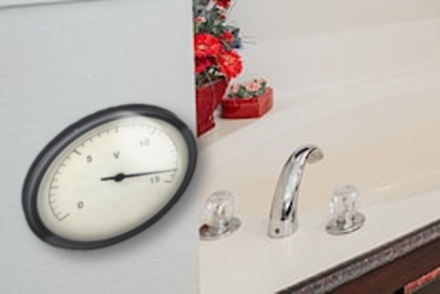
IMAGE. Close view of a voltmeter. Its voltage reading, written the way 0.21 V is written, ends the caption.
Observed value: 14 V
